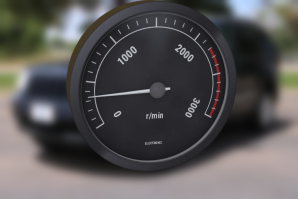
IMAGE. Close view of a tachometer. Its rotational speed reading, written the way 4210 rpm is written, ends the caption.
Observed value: 350 rpm
